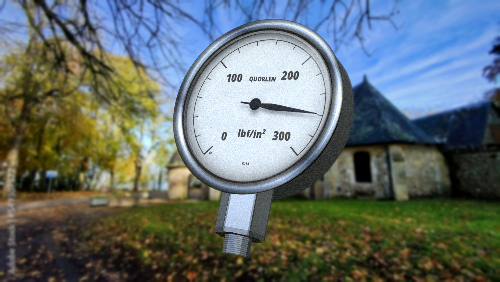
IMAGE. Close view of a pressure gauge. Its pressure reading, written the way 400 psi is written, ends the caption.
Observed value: 260 psi
